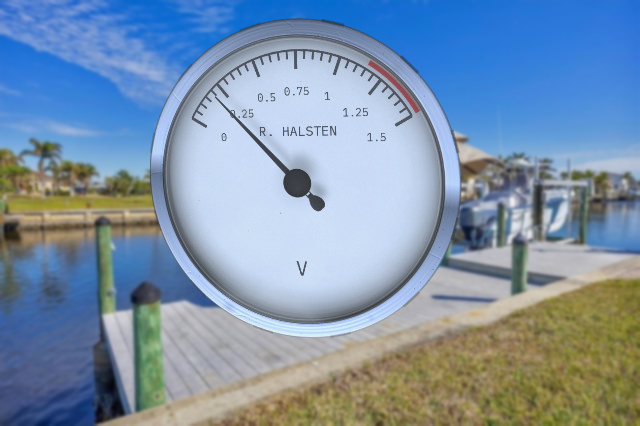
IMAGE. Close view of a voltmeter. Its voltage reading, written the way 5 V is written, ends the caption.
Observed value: 0.2 V
